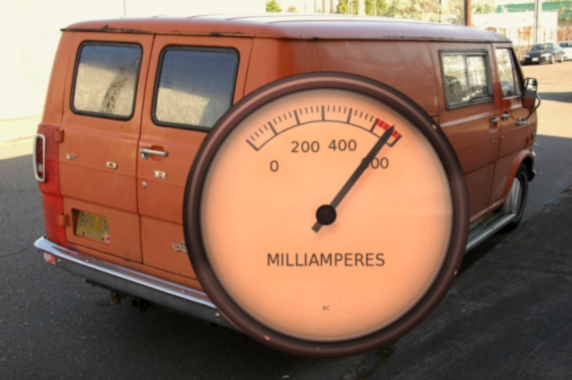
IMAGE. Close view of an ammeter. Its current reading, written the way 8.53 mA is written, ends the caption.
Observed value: 560 mA
